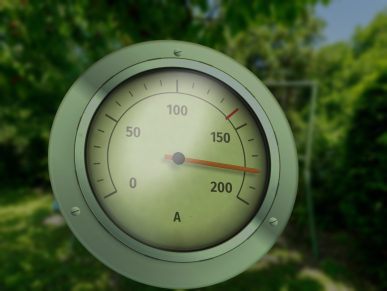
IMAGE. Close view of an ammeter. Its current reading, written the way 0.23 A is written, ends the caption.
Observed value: 180 A
